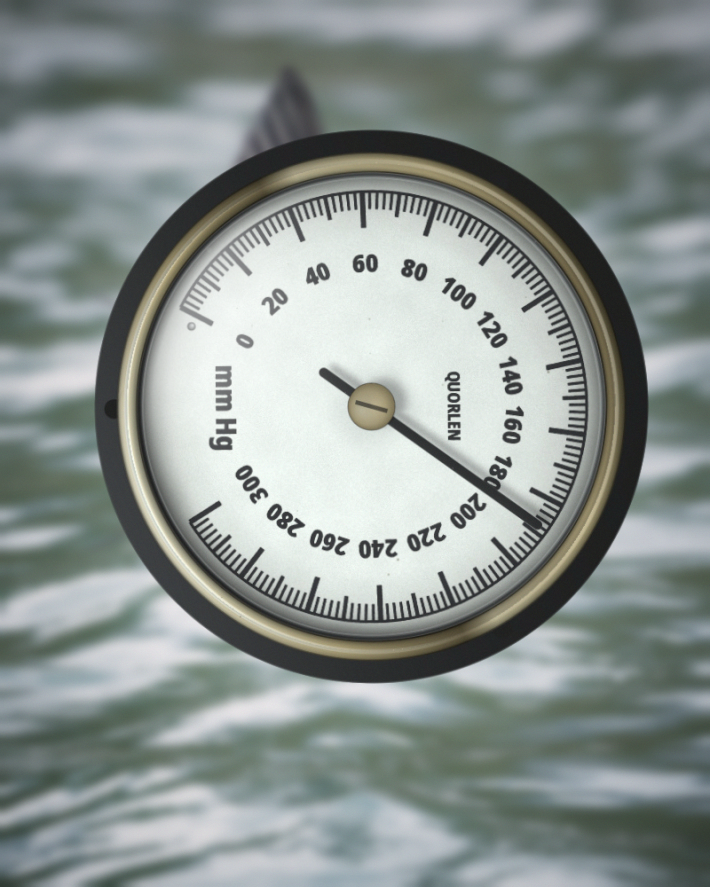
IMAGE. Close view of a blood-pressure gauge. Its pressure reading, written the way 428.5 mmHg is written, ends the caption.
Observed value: 188 mmHg
